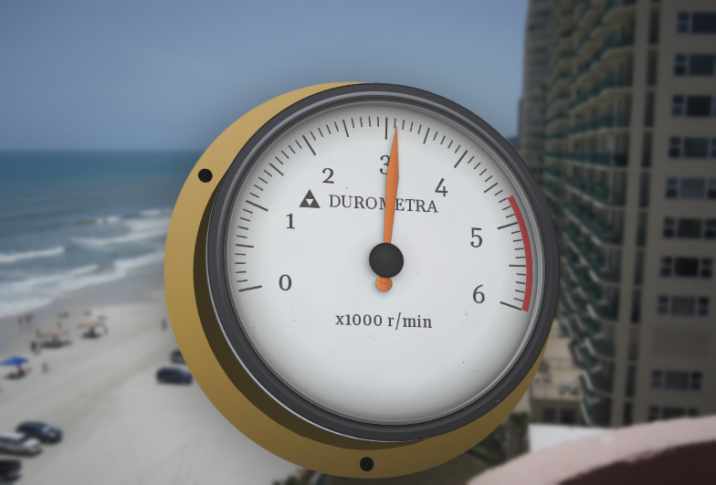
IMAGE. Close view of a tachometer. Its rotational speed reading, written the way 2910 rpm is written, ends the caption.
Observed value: 3100 rpm
